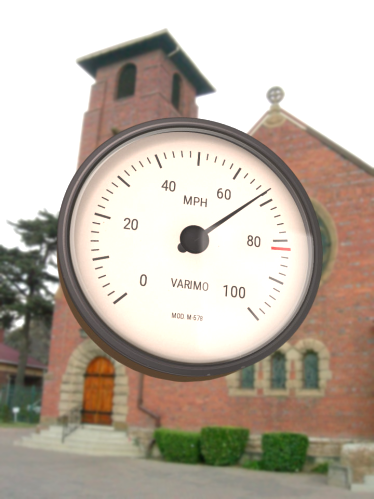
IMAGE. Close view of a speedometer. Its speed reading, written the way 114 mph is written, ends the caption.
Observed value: 68 mph
